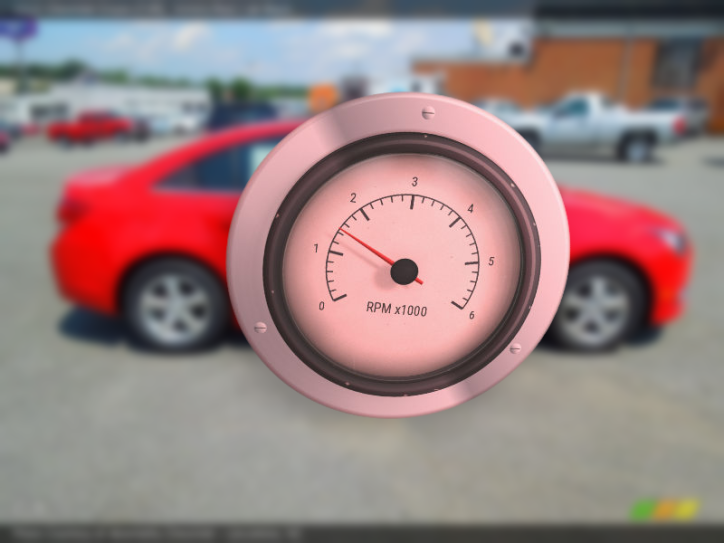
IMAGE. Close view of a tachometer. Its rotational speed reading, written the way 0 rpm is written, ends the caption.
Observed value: 1500 rpm
